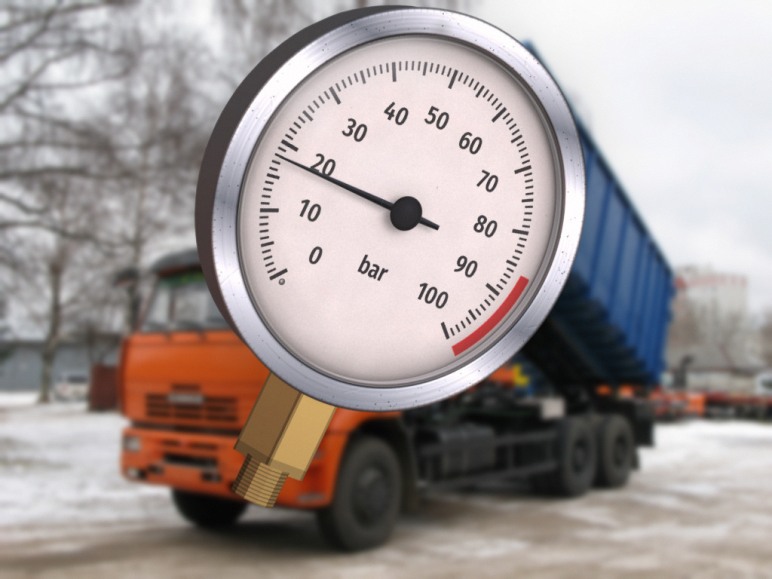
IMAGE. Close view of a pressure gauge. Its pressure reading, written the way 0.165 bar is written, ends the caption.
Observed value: 18 bar
